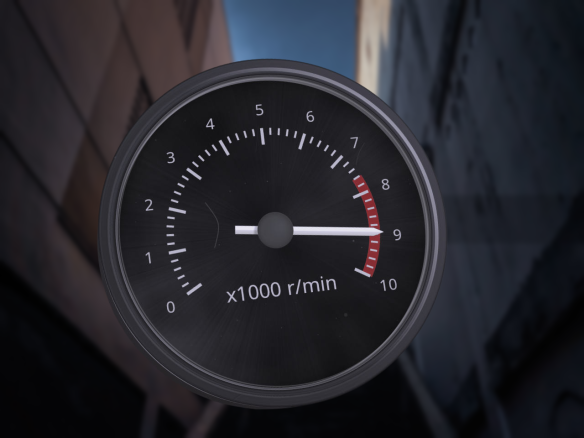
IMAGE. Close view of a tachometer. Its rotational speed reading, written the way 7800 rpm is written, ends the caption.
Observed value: 9000 rpm
